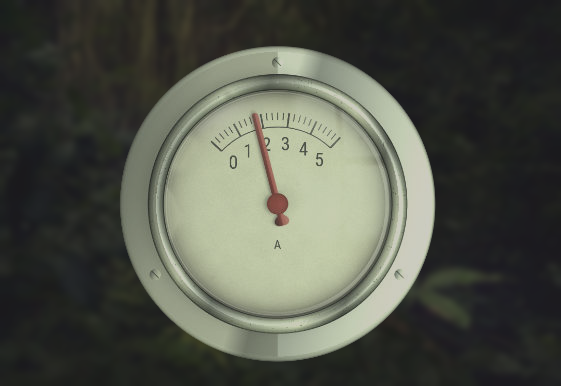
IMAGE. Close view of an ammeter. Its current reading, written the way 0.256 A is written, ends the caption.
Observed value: 1.8 A
